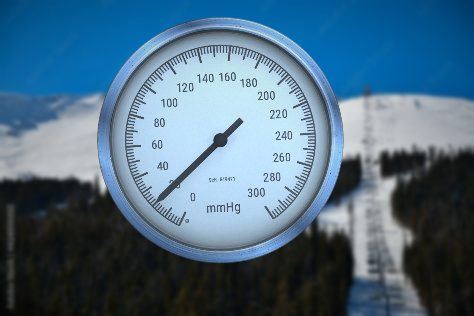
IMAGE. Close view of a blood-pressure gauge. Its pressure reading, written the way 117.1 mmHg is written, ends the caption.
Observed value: 20 mmHg
